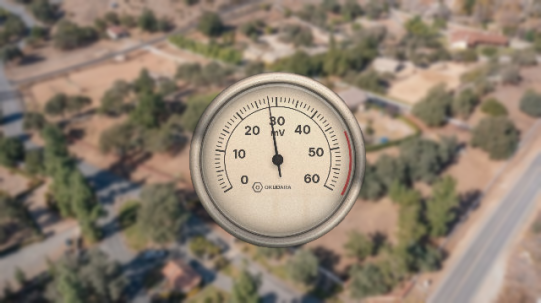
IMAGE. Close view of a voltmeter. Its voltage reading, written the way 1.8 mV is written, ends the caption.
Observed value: 28 mV
